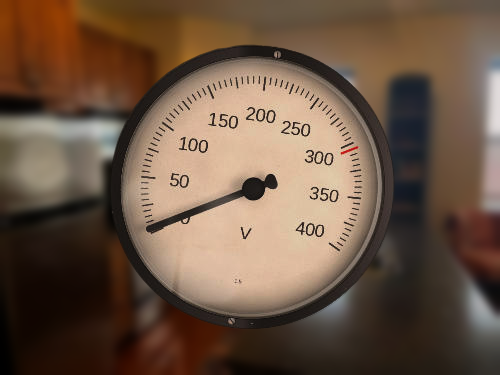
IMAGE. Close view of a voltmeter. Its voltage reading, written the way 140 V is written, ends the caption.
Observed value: 5 V
